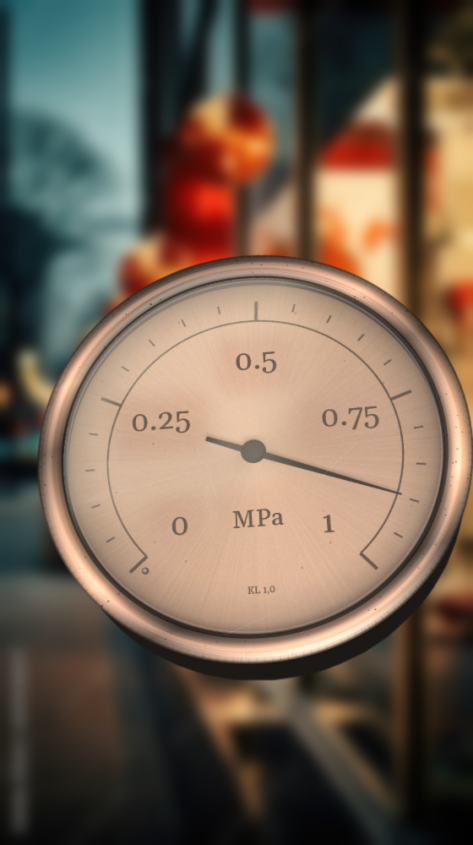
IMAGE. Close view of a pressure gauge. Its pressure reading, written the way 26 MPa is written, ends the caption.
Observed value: 0.9 MPa
